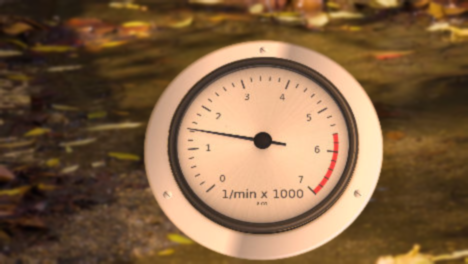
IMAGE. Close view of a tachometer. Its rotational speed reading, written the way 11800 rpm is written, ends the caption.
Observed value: 1400 rpm
